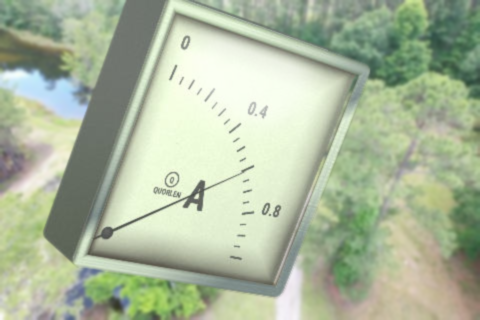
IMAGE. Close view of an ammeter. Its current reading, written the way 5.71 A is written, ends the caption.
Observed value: 0.6 A
